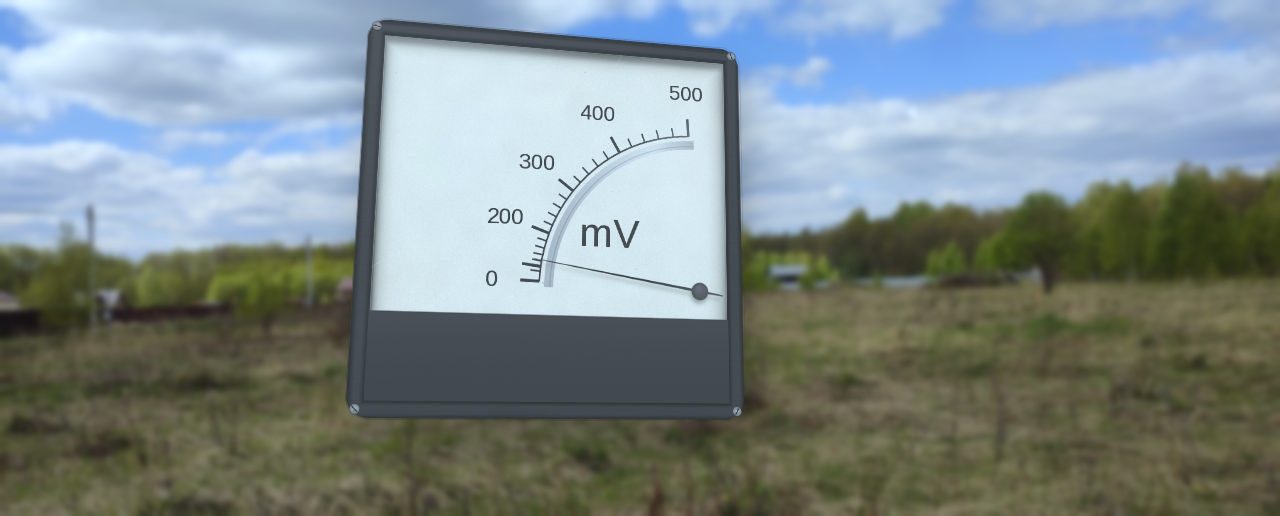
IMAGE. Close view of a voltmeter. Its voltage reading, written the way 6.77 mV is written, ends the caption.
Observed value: 120 mV
